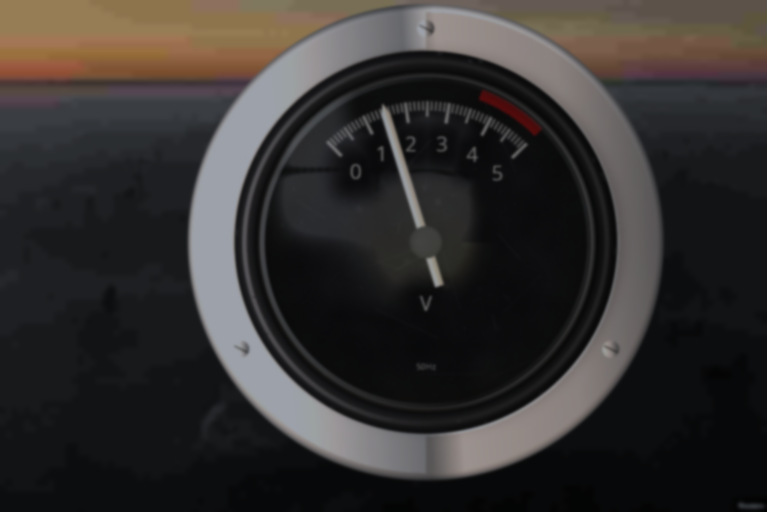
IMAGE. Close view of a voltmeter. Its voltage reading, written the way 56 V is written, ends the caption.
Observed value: 1.5 V
